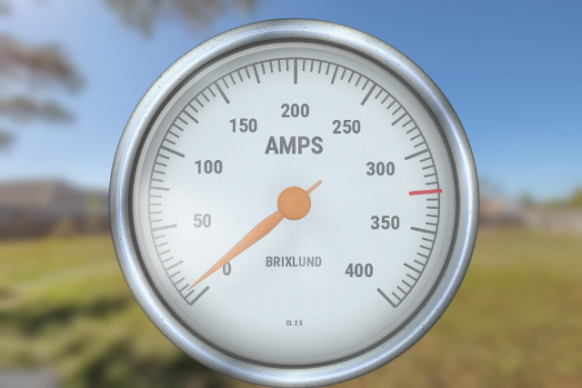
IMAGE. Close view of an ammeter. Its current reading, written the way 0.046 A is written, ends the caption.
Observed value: 7.5 A
